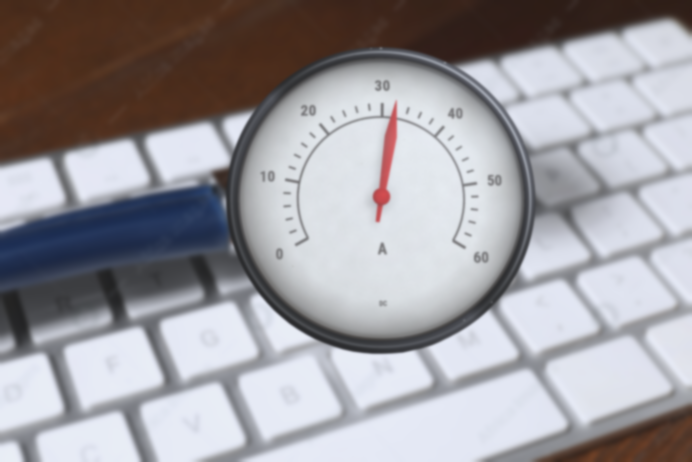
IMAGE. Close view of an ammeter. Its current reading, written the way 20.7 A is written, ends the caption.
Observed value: 32 A
